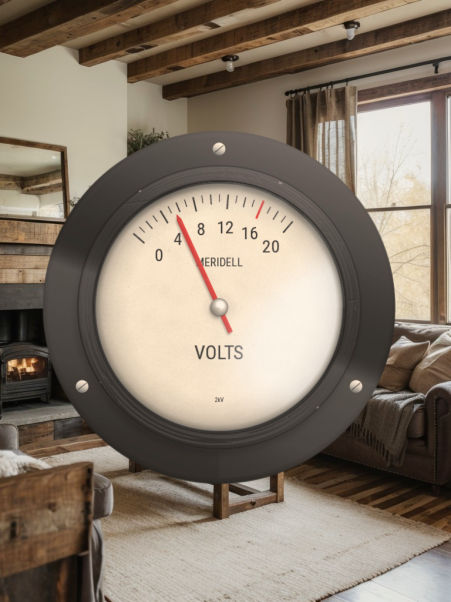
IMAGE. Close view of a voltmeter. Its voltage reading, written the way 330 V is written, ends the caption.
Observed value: 5.5 V
